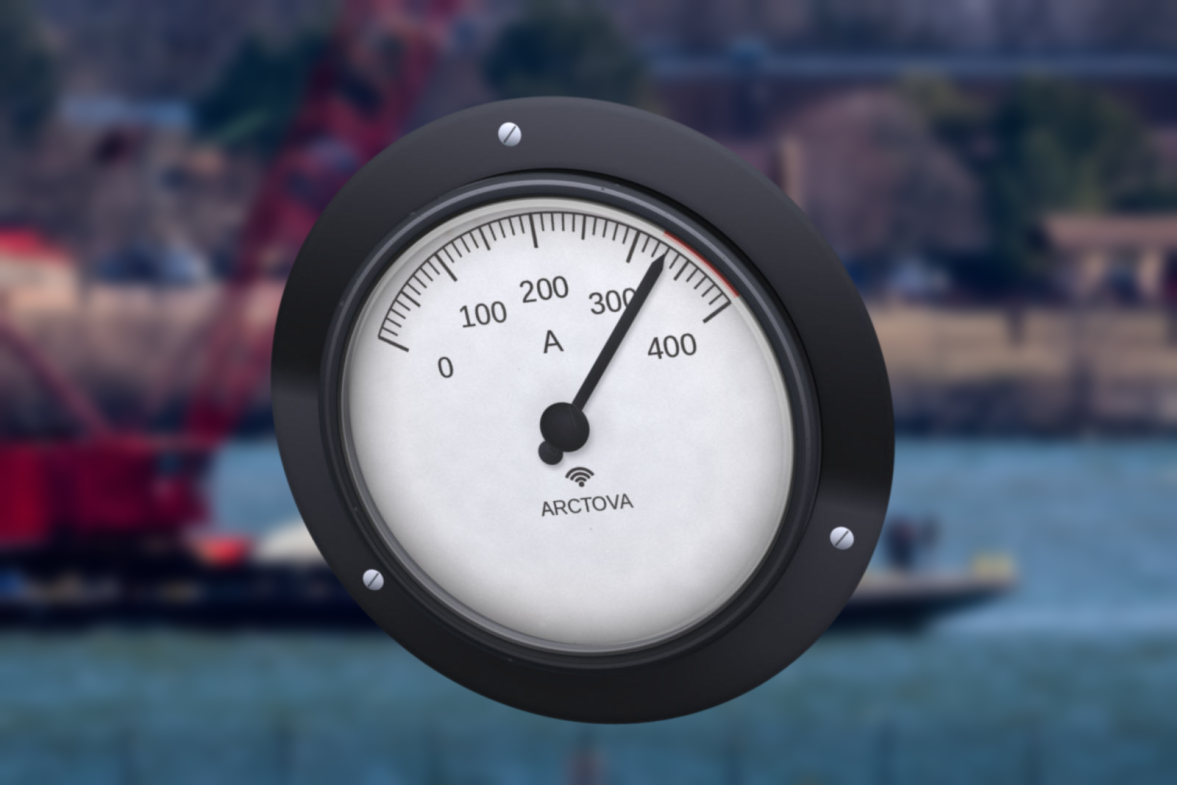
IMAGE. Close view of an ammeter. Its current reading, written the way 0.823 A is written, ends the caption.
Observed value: 330 A
